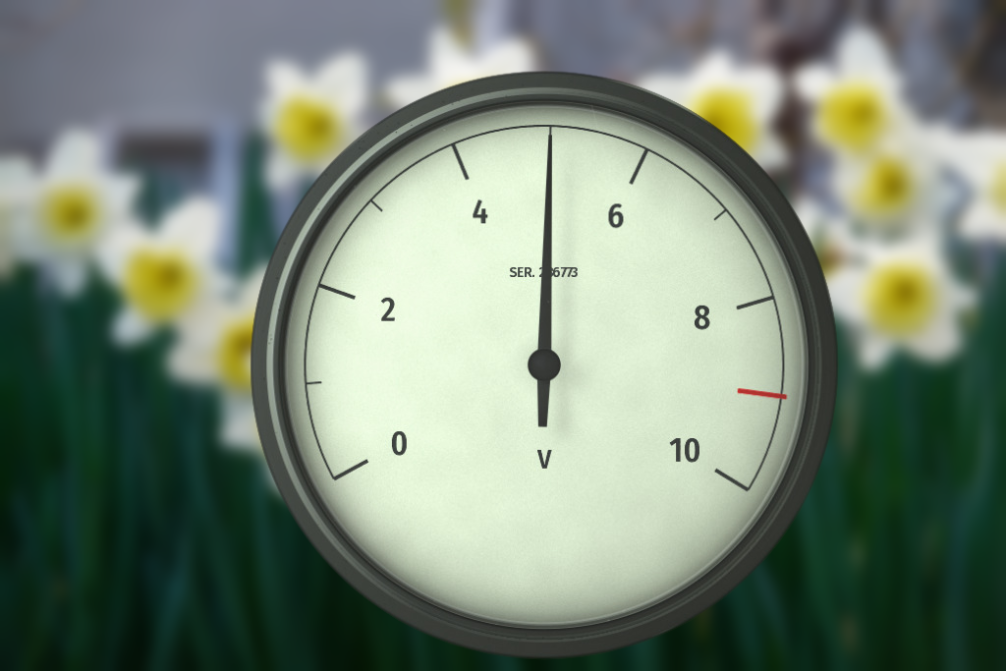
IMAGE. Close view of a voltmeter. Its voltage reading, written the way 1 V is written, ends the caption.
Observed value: 5 V
